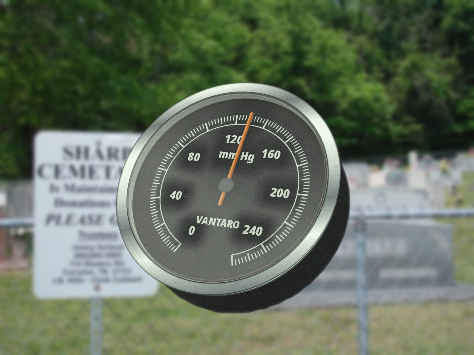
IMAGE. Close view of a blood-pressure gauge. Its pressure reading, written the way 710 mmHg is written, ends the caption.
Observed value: 130 mmHg
